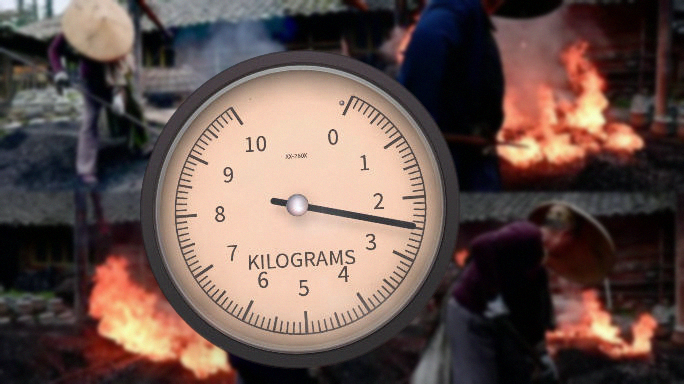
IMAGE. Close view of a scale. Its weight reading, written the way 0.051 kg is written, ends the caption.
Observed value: 2.5 kg
